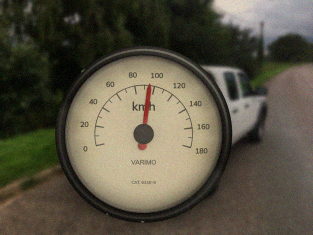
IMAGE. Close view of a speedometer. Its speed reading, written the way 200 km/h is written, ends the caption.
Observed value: 95 km/h
